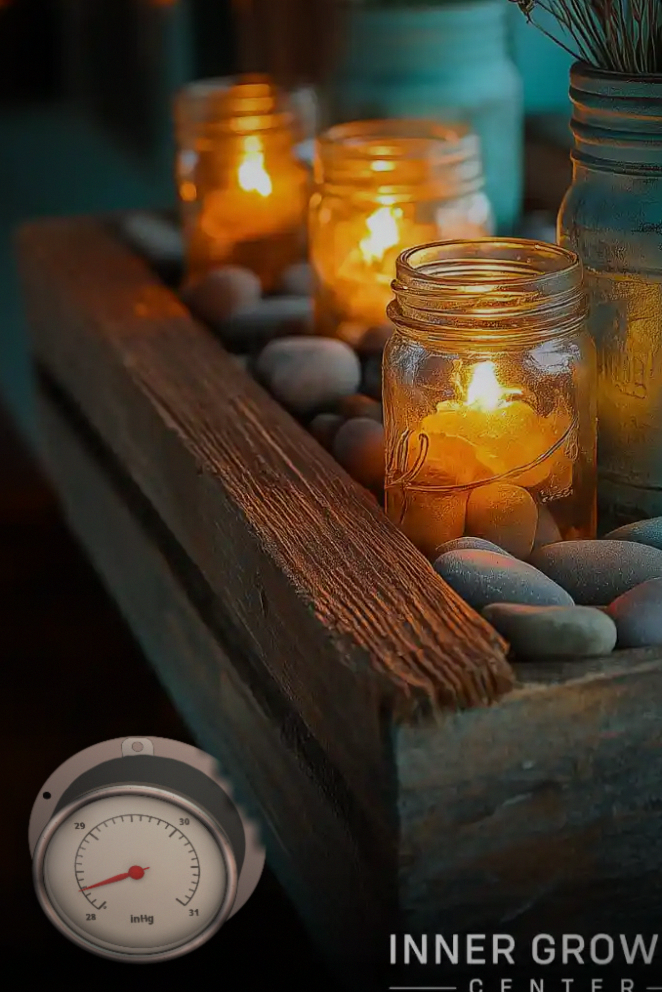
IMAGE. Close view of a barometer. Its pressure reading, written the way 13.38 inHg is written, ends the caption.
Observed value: 28.3 inHg
